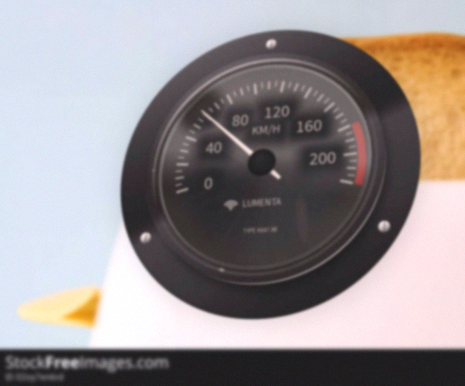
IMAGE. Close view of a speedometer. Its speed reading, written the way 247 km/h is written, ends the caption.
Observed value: 60 km/h
